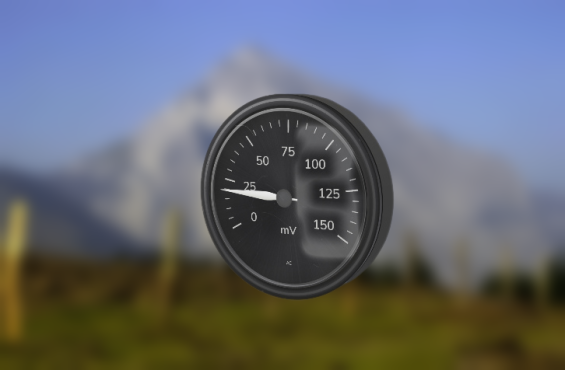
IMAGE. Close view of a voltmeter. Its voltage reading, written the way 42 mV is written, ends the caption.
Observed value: 20 mV
